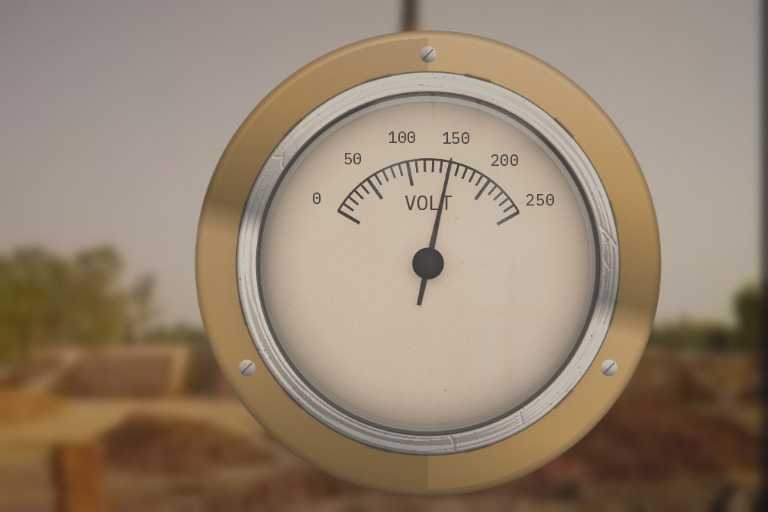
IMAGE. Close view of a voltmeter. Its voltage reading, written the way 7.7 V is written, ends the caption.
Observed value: 150 V
